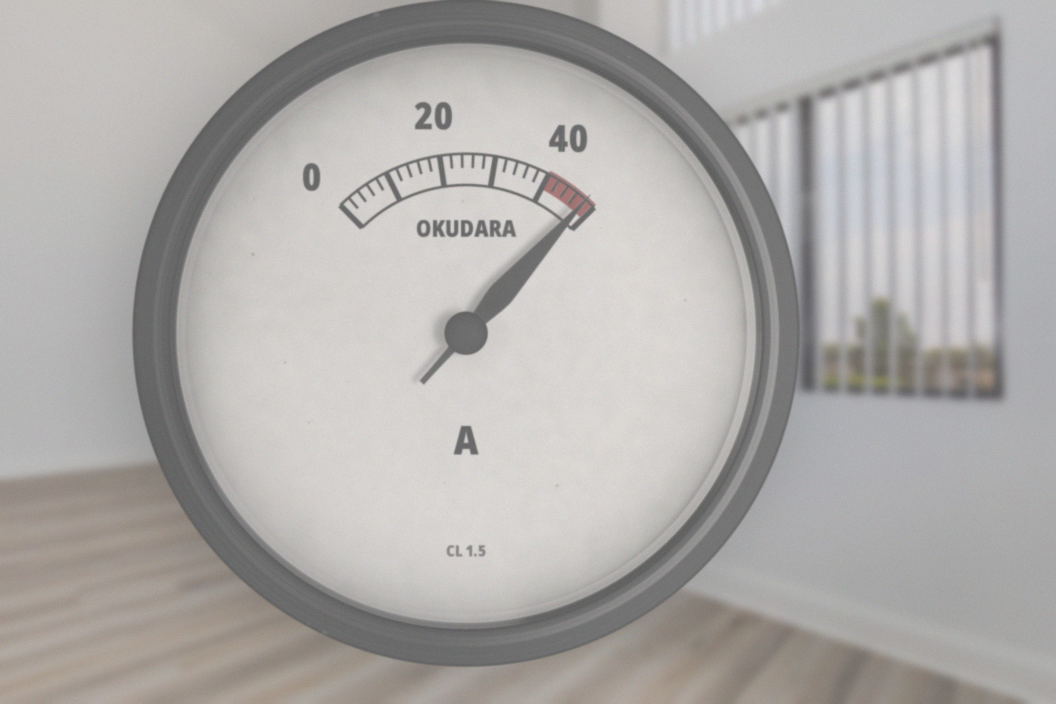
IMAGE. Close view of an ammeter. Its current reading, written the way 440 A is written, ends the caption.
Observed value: 48 A
